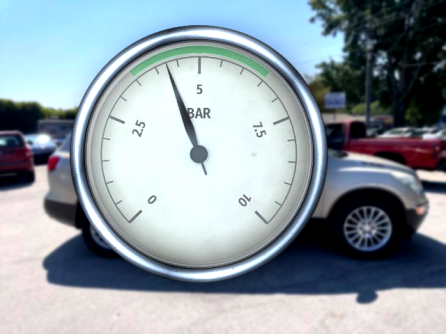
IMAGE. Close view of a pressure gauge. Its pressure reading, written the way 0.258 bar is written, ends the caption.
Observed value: 4.25 bar
